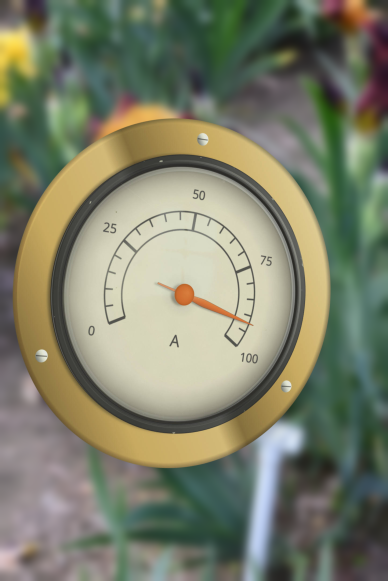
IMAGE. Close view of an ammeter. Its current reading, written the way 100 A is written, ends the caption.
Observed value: 92.5 A
